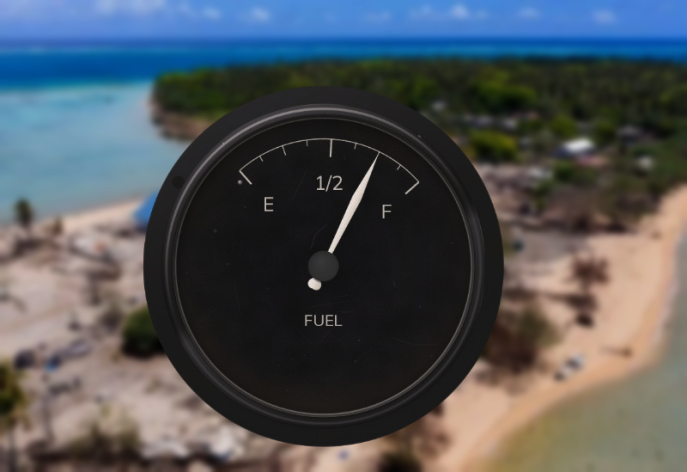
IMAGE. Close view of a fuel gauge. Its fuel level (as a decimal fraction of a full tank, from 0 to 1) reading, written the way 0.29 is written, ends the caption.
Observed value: 0.75
